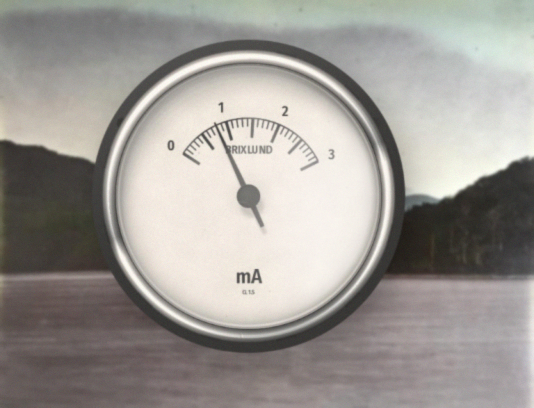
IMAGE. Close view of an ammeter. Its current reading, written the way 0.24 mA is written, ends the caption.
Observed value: 0.8 mA
